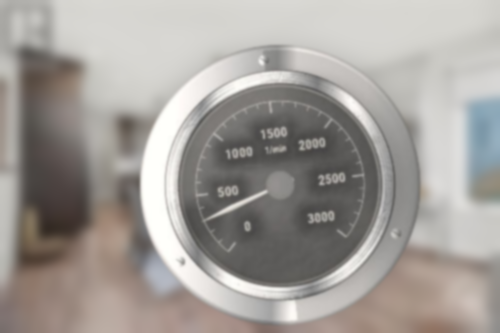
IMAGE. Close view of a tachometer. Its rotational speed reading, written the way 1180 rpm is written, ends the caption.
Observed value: 300 rpm
